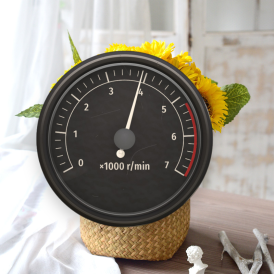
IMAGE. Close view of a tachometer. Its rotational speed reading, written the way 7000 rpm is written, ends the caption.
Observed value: 3900 rpm
